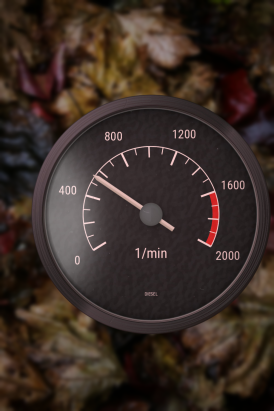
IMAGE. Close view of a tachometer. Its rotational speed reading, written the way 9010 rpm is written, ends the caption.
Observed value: 550 rpm
